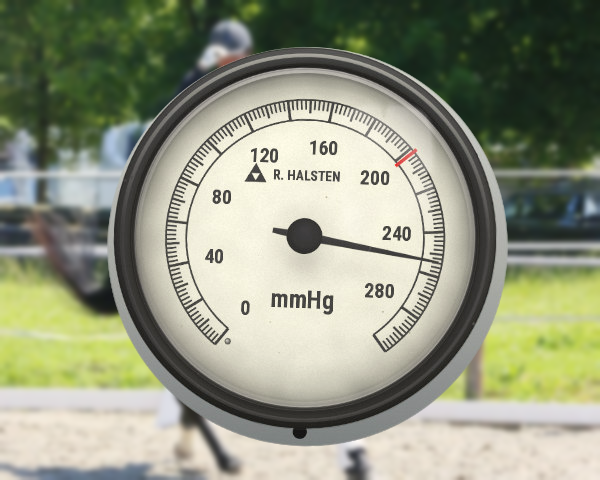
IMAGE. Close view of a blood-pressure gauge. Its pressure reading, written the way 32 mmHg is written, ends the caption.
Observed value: 254 mmHg
